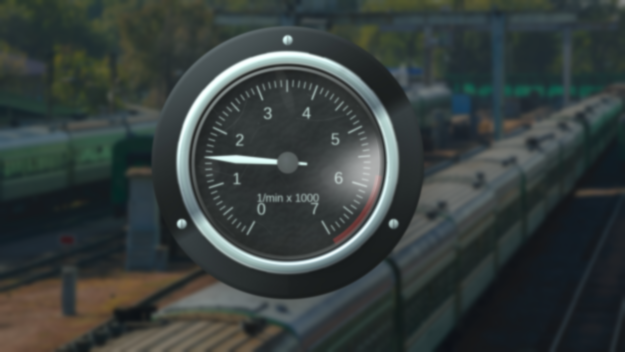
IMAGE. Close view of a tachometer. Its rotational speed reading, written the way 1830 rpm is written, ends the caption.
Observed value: 1500 rpm
